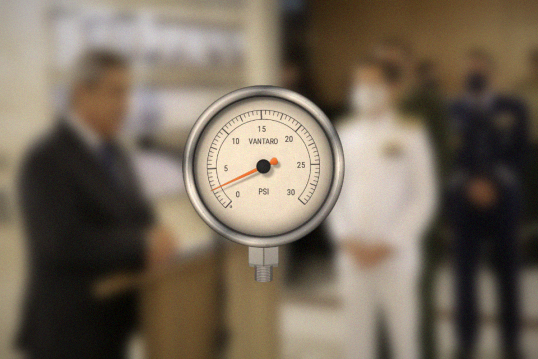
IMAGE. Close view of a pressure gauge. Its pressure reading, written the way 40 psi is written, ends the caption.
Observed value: 2.5 psi
